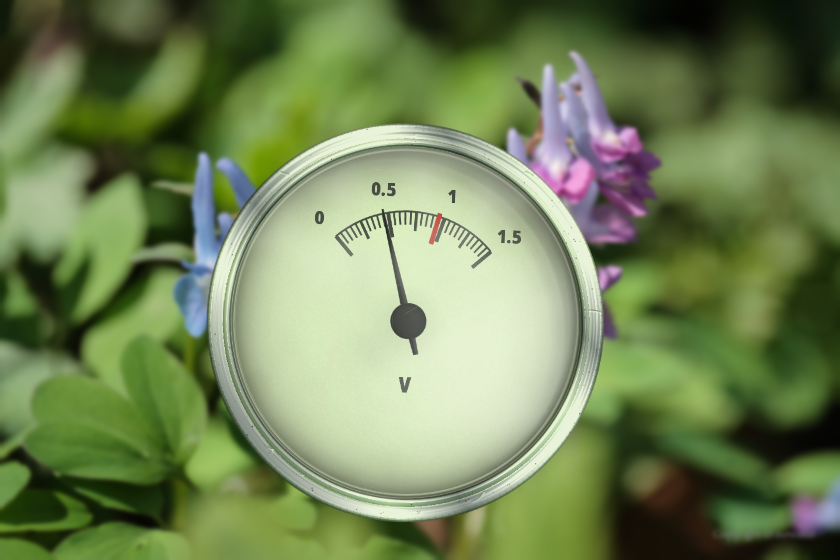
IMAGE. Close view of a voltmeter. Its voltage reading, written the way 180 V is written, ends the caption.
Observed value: 0.45 V
